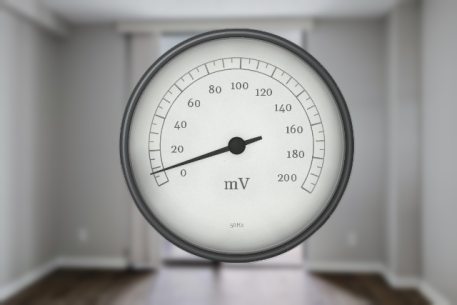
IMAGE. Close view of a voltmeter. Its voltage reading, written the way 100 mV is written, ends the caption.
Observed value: 7.5 mV
